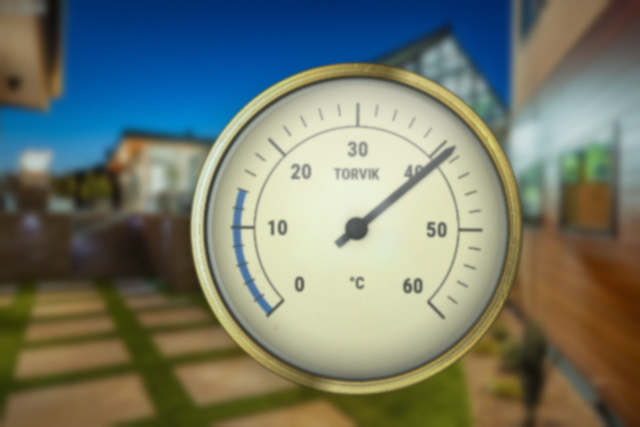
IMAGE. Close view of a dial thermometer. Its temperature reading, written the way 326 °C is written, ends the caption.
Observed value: 41 °C
